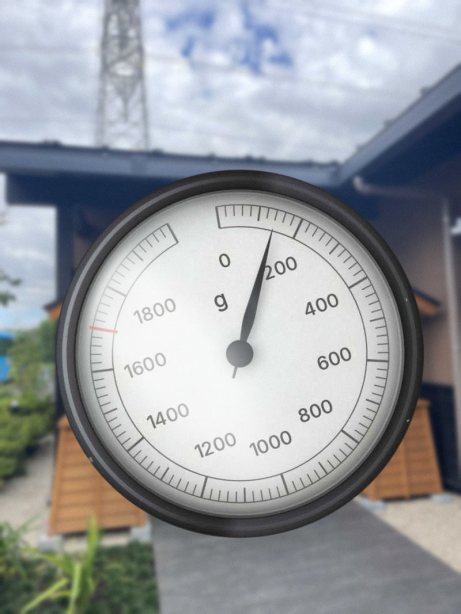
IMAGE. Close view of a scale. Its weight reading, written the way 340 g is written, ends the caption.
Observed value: 140 g
